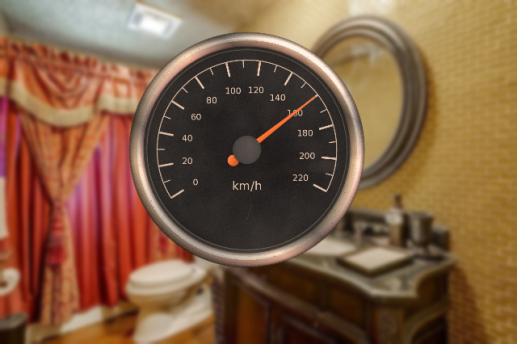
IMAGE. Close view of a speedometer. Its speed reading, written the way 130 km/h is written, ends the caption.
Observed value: 160 km/h
